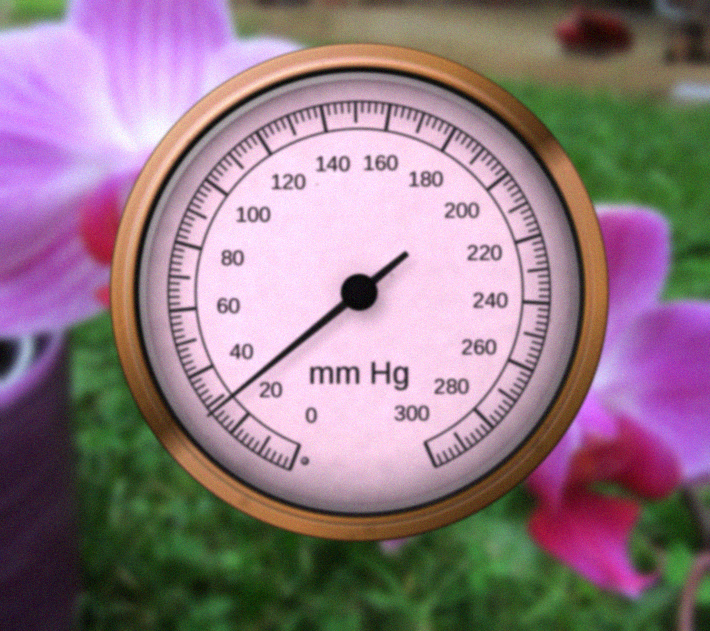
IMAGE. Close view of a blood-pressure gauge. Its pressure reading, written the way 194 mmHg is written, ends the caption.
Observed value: 28 mmHg
